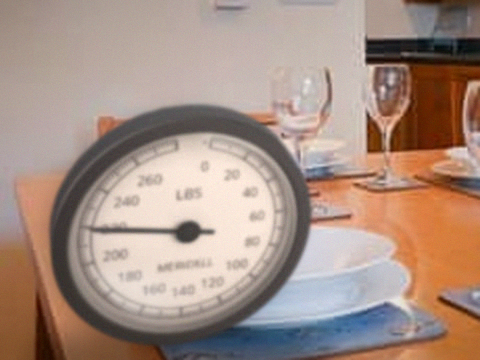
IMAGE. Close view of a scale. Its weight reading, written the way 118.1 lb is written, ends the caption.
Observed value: 220 lb
